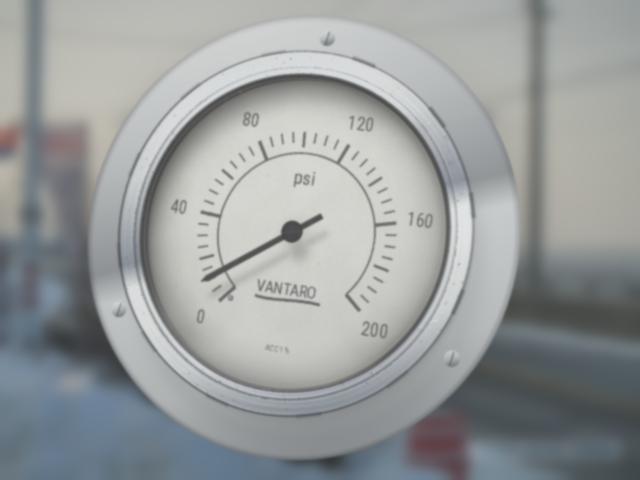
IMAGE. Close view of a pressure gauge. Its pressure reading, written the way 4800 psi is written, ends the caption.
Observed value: 10 psi
